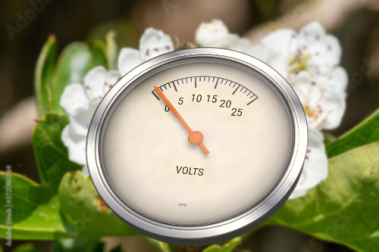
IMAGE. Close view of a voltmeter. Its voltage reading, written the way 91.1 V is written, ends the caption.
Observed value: 1 V
